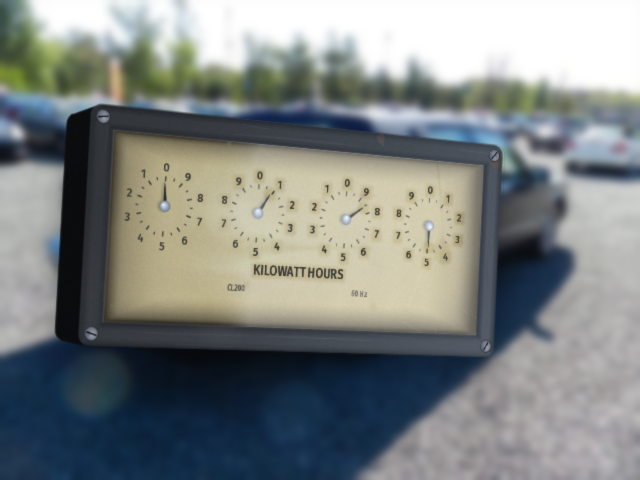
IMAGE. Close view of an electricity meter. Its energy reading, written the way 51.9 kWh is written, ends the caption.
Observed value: 85 kWh
